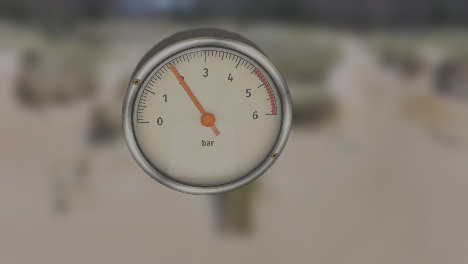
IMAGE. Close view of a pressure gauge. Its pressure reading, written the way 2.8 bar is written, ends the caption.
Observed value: 2 bar
